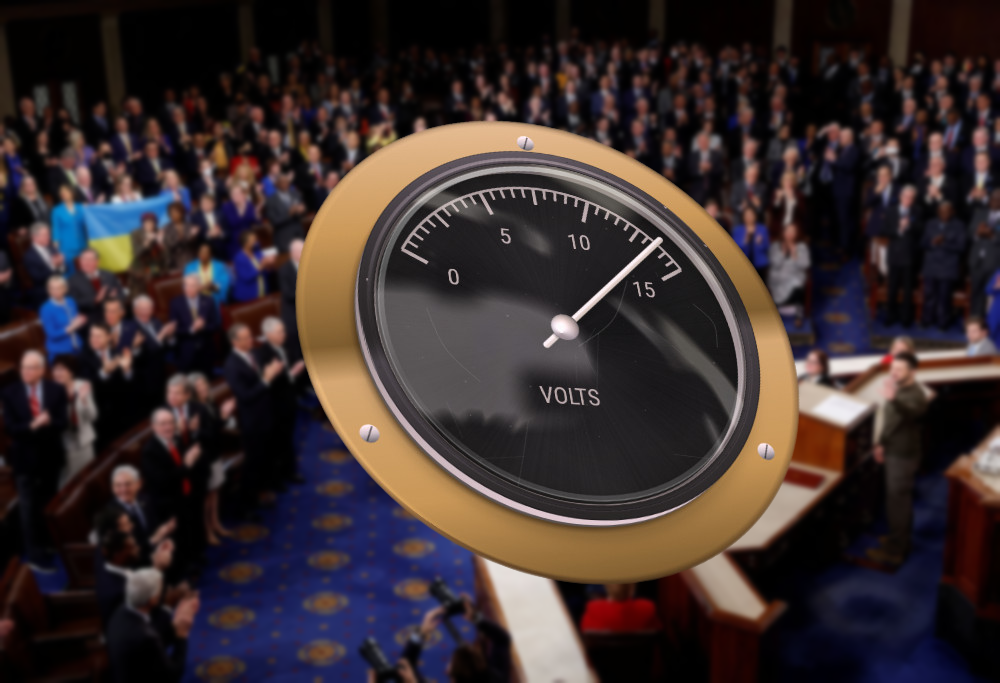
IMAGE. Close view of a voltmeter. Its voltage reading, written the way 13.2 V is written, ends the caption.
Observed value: 13.5 V
